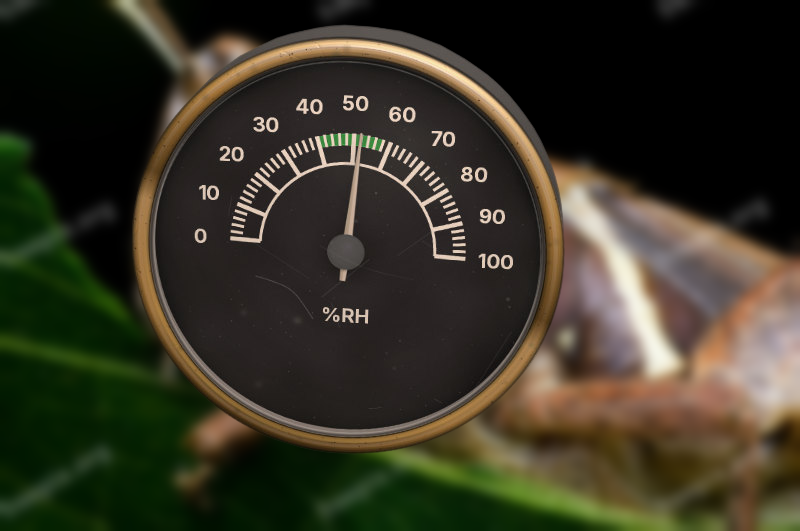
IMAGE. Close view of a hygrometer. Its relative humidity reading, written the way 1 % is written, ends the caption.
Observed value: 52 %
